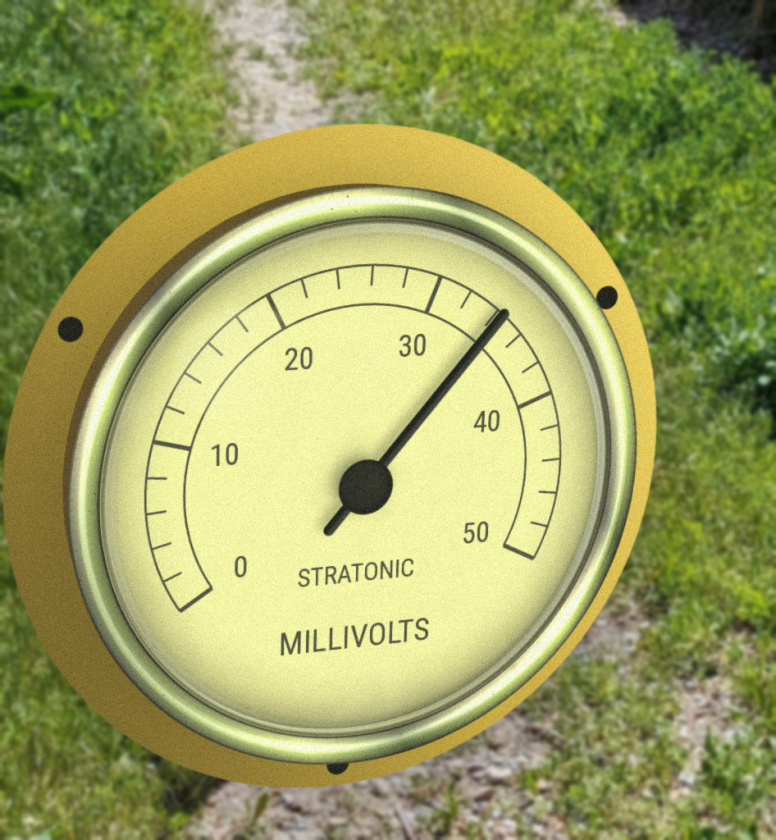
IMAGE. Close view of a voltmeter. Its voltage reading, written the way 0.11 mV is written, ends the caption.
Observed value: 34 mV
